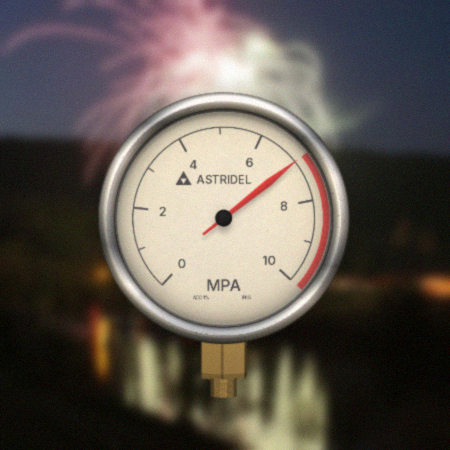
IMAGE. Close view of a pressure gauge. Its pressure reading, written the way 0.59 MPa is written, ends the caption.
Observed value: 7 MPa
